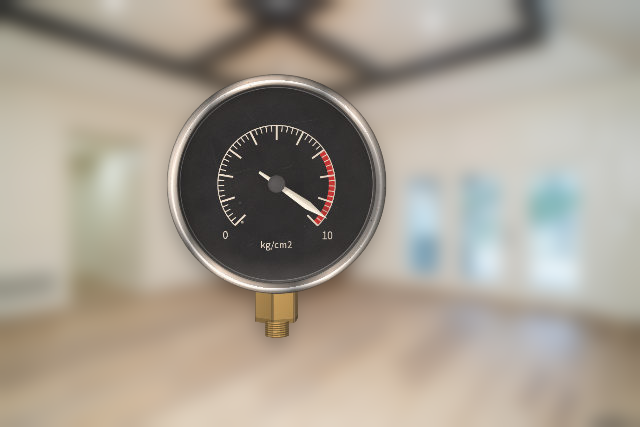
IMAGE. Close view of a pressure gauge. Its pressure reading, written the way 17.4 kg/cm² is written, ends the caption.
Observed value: 9.6 kg/cm²
